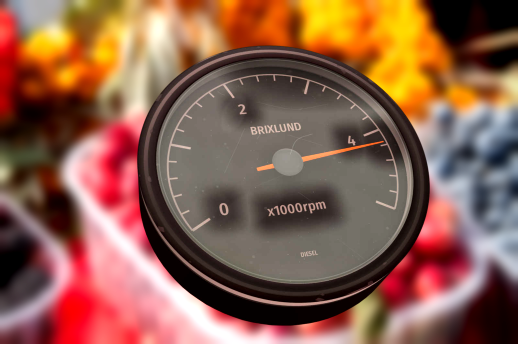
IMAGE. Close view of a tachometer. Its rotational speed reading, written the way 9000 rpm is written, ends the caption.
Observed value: 4200 rpm
